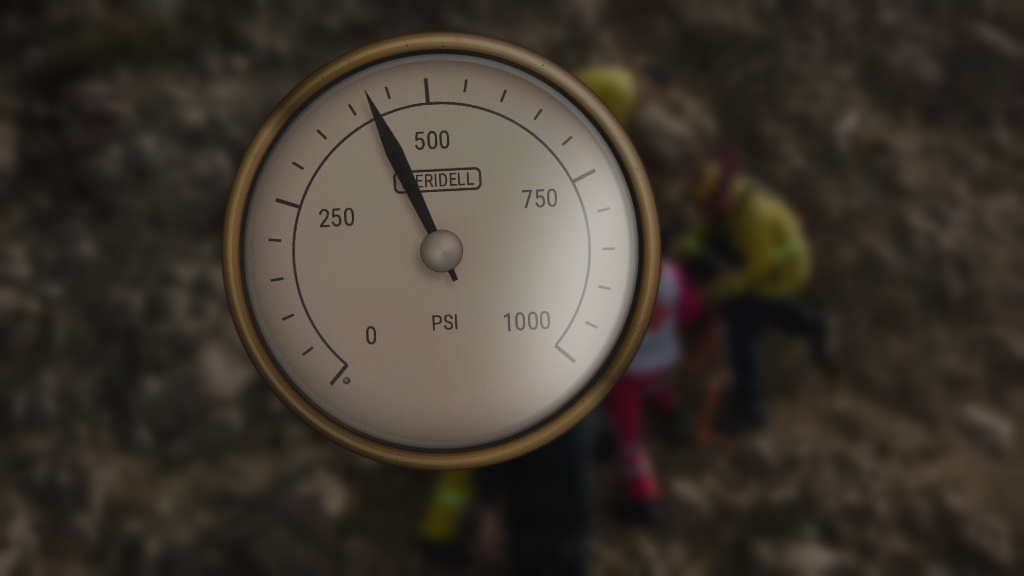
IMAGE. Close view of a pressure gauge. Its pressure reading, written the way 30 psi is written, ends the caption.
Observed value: 425 psi
